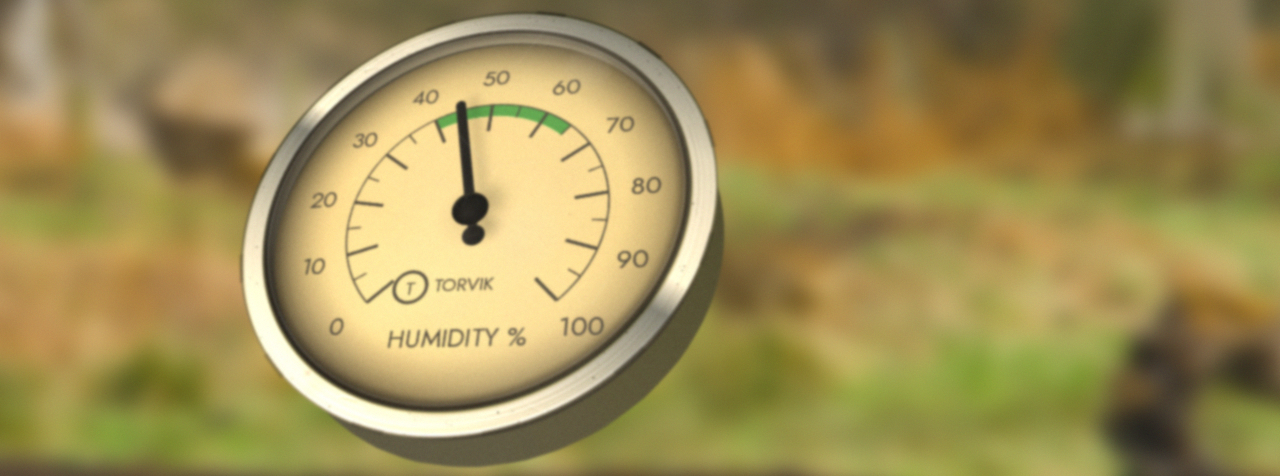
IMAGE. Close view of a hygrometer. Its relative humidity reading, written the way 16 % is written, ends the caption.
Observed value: 45 %
